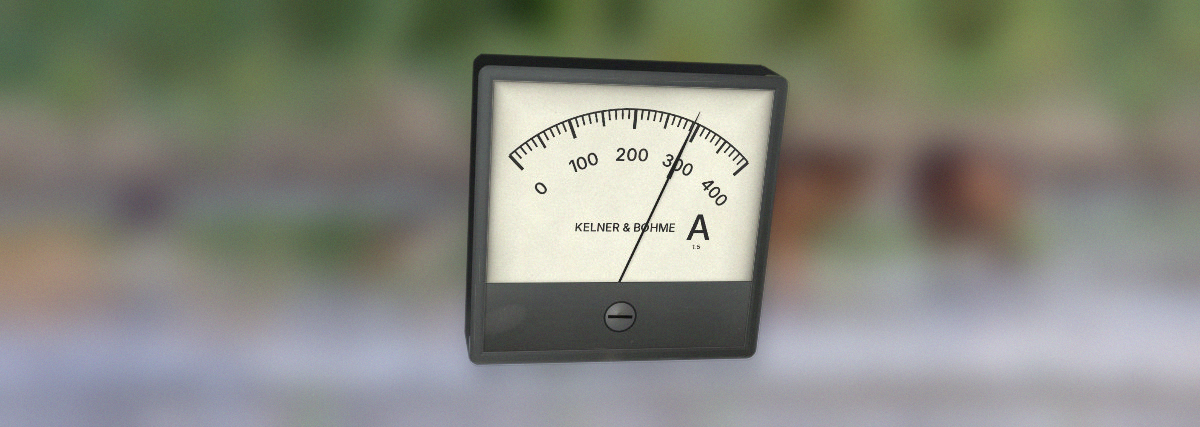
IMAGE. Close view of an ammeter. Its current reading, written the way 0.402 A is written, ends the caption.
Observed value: 290 A
